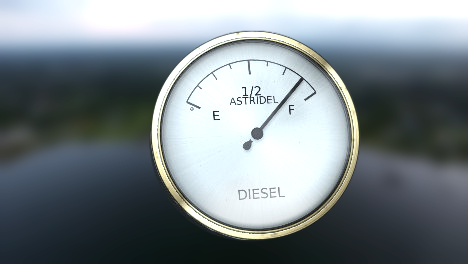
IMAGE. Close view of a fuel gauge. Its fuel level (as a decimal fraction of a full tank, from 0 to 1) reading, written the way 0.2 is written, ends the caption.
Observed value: 0.875
